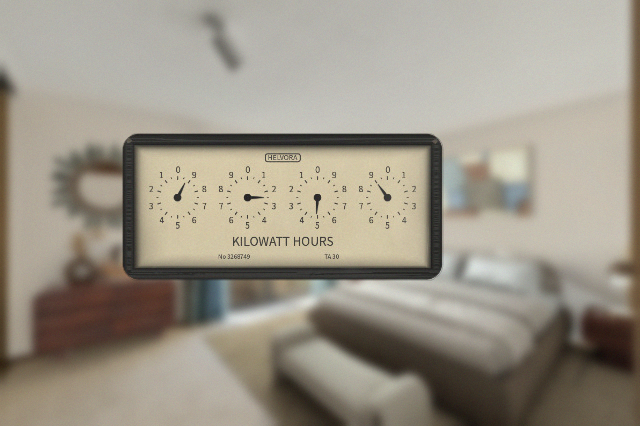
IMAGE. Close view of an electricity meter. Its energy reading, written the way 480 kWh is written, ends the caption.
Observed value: 9249 kWh
